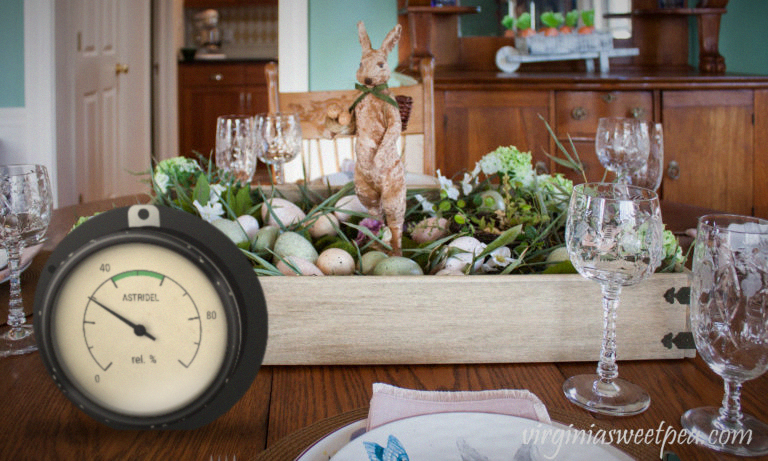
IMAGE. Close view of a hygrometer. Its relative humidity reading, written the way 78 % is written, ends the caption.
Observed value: 30 %
